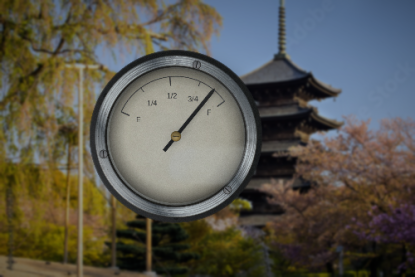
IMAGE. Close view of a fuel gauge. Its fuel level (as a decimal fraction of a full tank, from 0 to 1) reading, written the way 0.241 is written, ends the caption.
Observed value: 0.875
